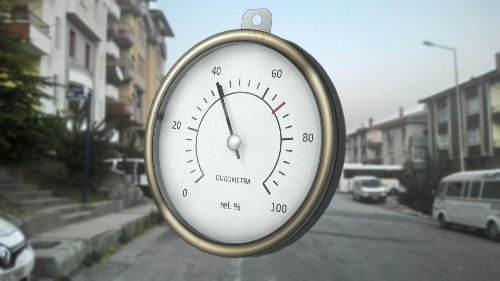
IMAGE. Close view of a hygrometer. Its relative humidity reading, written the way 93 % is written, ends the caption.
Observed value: 40 %
